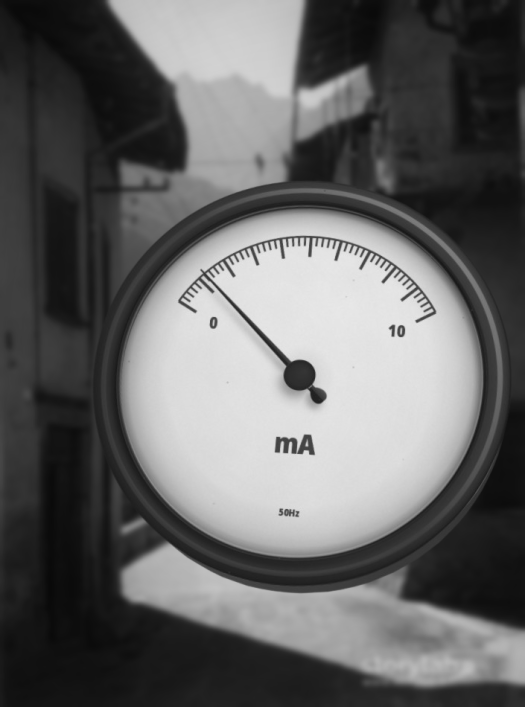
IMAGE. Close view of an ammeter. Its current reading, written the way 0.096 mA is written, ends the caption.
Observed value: 1.2 mA
